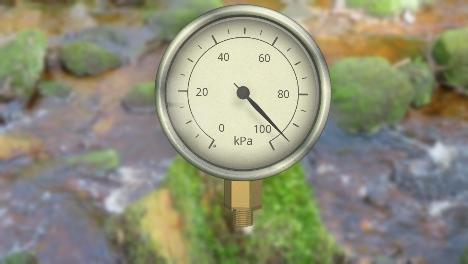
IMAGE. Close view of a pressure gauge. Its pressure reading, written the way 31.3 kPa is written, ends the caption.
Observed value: 95 kPa
